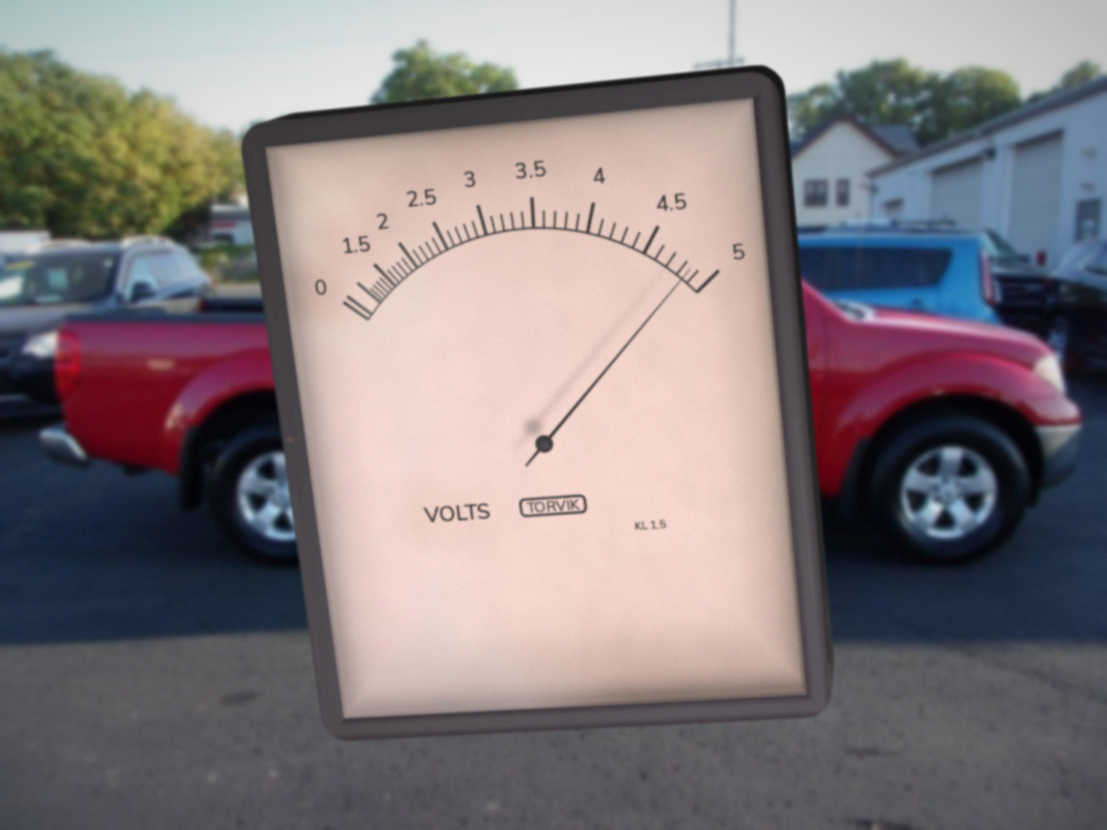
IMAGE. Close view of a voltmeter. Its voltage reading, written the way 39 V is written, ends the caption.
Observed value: 4.85 V
